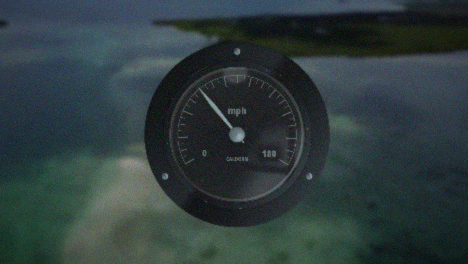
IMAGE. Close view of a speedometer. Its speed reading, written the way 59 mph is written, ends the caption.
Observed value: 60 mph
